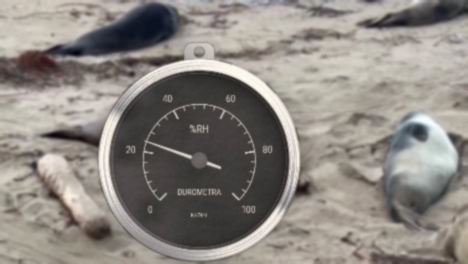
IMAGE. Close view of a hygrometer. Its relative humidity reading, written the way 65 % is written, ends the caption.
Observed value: 24 %
